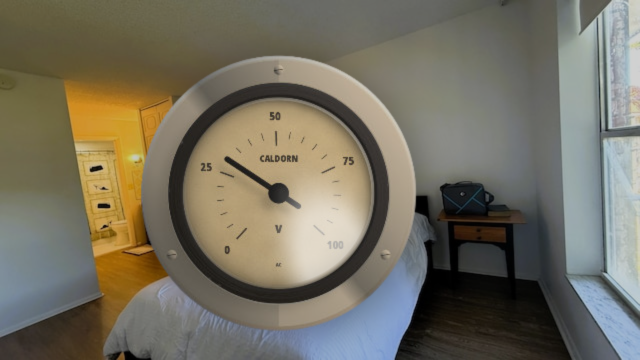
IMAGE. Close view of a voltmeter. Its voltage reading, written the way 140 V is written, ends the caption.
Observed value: 30 V
